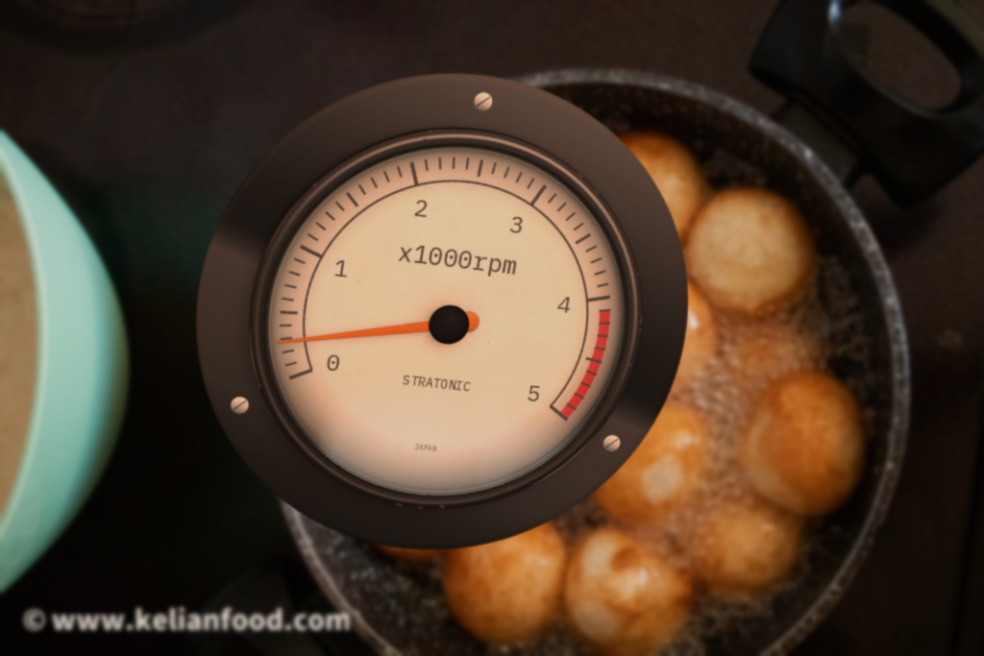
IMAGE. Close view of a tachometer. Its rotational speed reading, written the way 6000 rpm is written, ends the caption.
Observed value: 300 rpm
